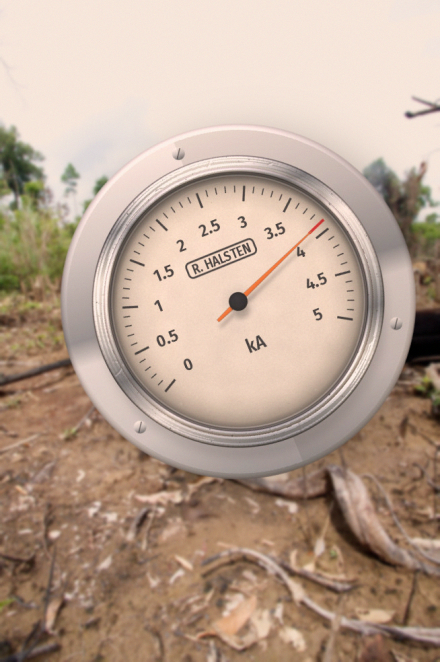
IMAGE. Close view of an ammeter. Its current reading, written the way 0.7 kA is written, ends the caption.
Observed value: 3.9 kA
